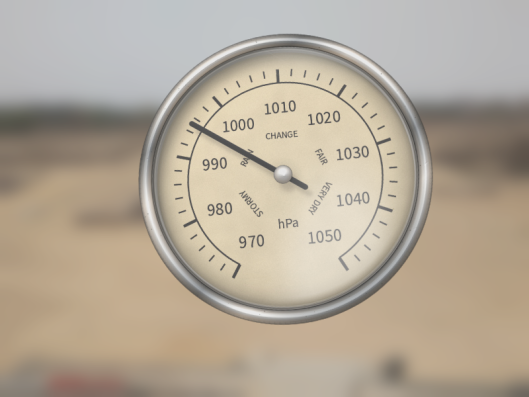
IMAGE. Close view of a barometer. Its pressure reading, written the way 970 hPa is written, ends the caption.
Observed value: 995 hPa
